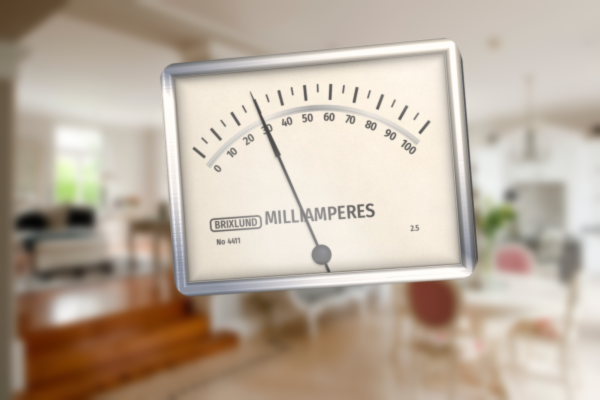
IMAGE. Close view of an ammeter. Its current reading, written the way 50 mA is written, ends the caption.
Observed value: 30 mA
